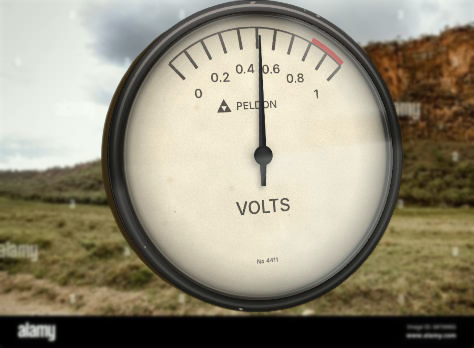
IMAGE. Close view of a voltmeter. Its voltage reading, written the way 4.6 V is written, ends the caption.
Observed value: 0.5 V
